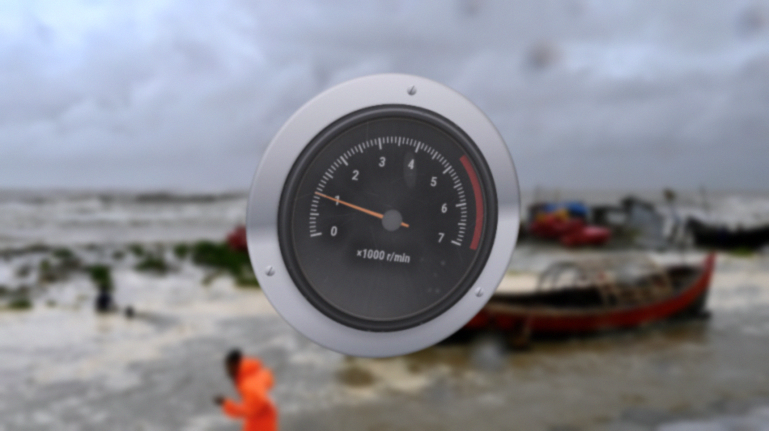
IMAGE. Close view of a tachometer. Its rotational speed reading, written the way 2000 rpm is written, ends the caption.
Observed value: 1000 rpm
